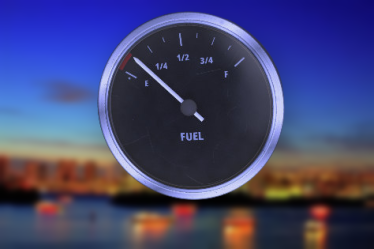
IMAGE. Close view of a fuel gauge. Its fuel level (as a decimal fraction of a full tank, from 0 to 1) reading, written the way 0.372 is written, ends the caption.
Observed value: 0.125
